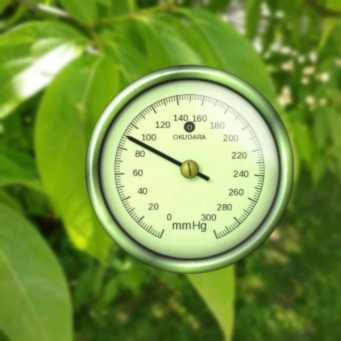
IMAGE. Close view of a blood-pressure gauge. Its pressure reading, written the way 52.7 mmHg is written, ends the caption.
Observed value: 90 mmHg
